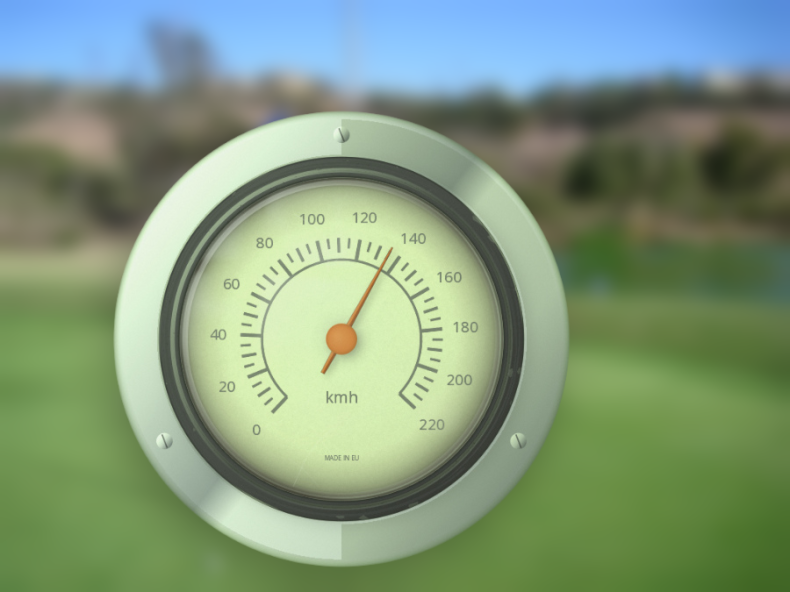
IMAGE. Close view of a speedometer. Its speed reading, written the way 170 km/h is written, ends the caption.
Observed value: 135 km/h
